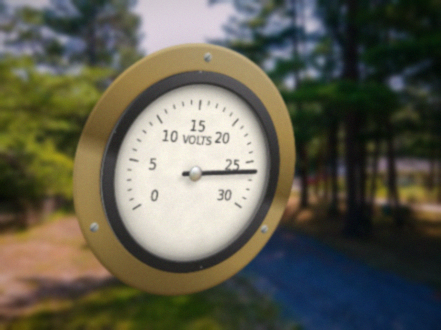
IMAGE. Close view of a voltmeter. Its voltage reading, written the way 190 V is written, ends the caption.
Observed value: 26 V
